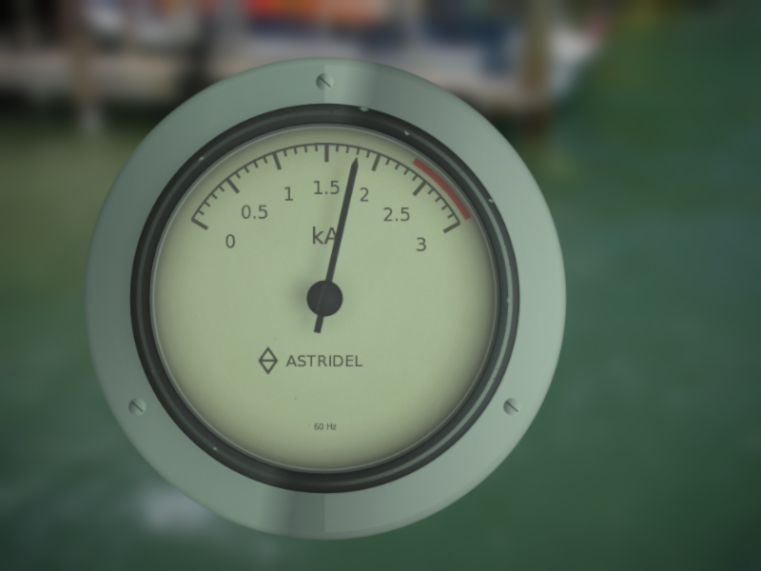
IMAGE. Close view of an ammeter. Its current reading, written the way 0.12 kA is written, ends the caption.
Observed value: 1.8 kA
